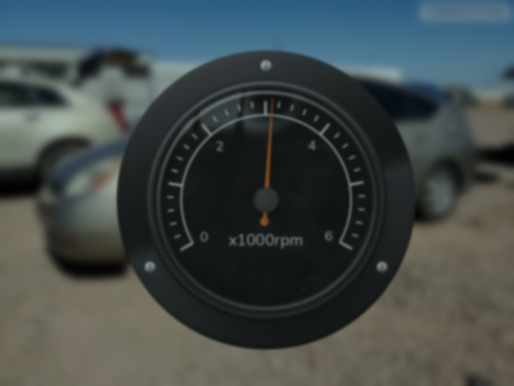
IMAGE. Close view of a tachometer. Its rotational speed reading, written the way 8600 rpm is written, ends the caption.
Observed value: 3100 rpm
